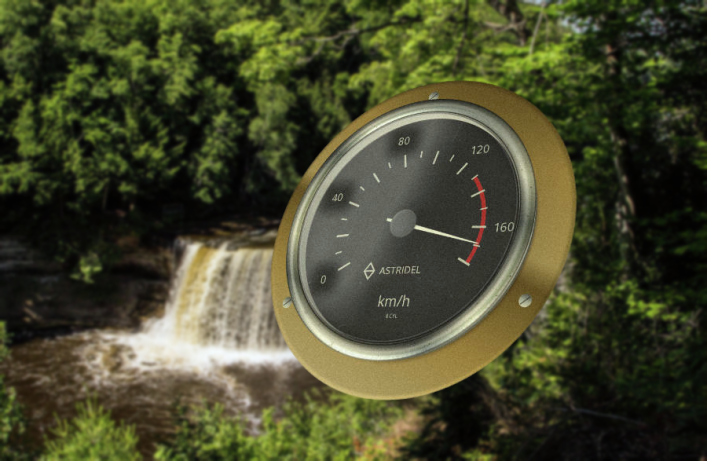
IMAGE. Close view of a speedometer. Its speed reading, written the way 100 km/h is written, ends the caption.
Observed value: 170 km/h
